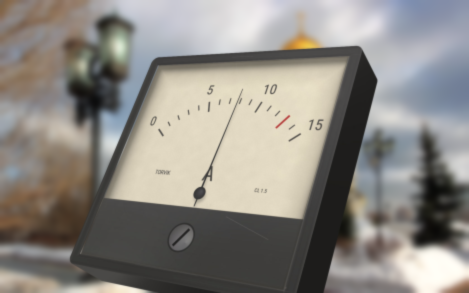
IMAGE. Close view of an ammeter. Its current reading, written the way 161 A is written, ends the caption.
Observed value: 8 A
